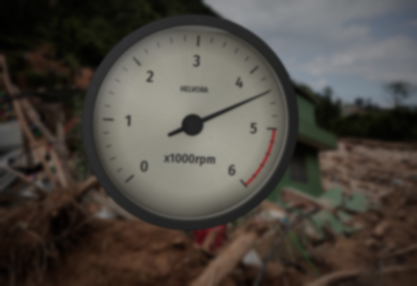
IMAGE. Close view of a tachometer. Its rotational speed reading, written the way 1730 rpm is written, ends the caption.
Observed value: 4400 rpm
